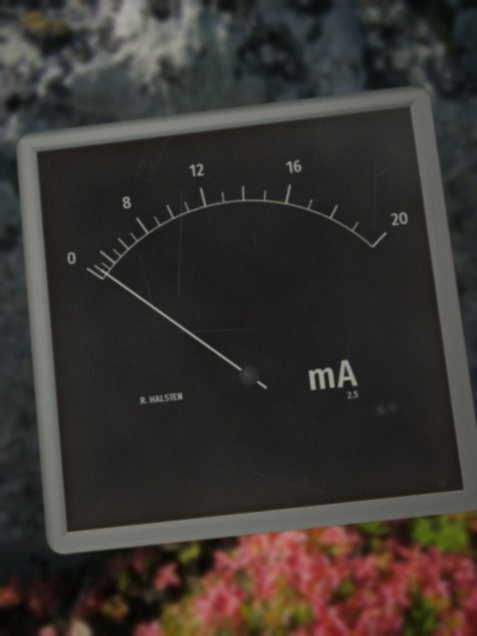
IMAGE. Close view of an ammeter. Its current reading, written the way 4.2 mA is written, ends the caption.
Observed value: 2 mA
